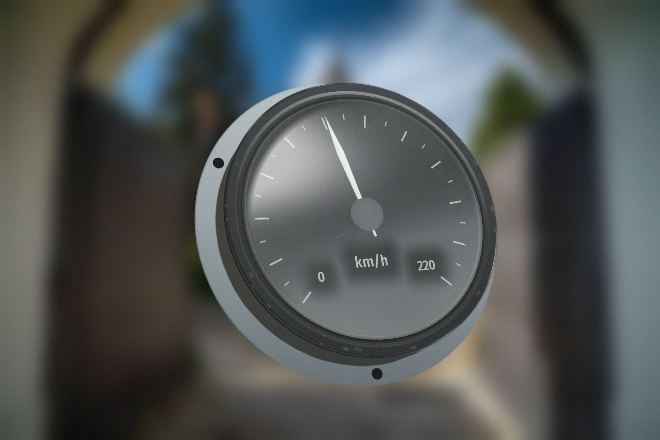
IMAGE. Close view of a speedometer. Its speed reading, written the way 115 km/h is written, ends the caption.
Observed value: 100 km/h
